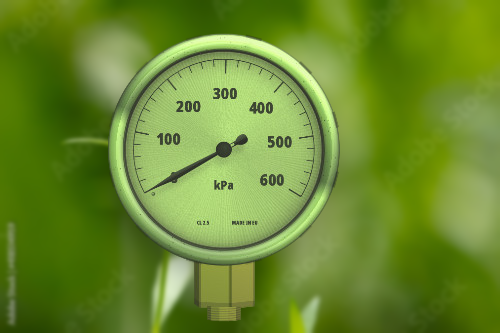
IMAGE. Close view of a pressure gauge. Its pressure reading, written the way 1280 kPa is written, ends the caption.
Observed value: 0 kPa
